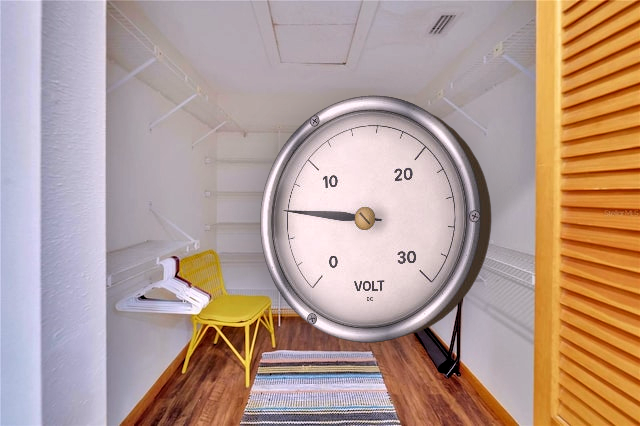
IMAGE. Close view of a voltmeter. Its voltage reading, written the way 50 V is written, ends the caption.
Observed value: 6 V
